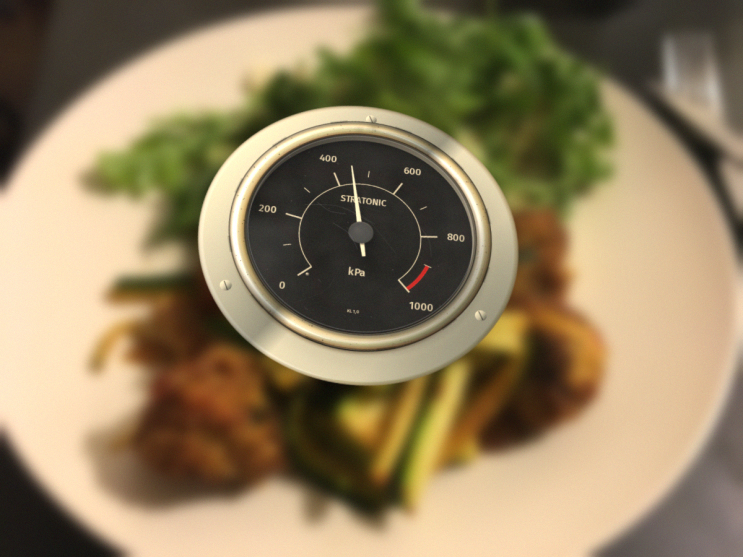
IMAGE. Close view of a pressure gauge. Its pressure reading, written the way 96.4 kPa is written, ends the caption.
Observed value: 450 kPa
